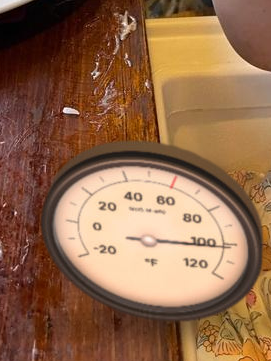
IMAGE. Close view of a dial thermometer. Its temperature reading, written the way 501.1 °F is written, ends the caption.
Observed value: 100 °F
